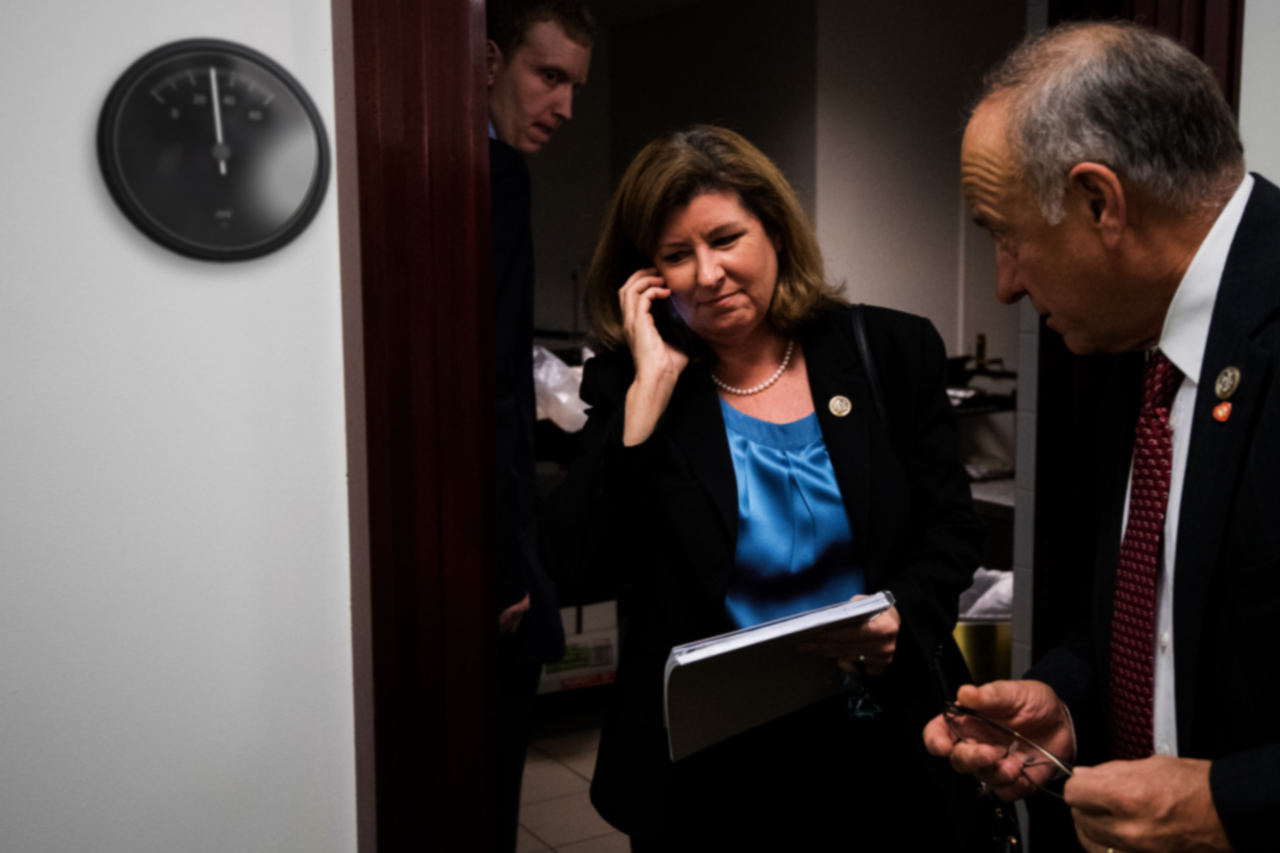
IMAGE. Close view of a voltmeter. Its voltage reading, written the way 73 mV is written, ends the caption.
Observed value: 30 mV
